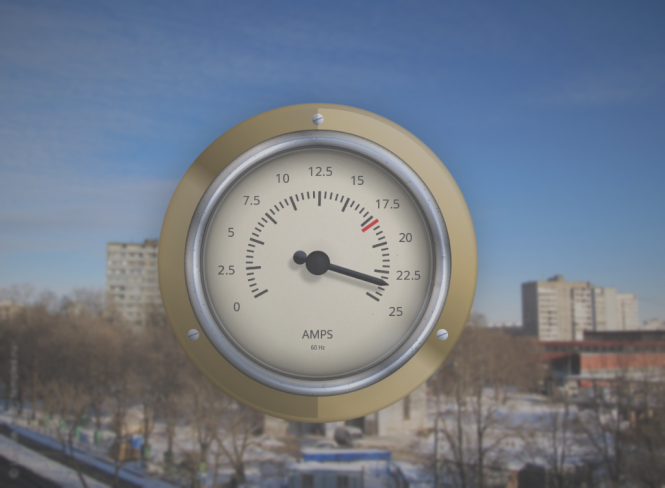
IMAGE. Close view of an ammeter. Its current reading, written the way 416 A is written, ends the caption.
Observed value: 23.5 A
